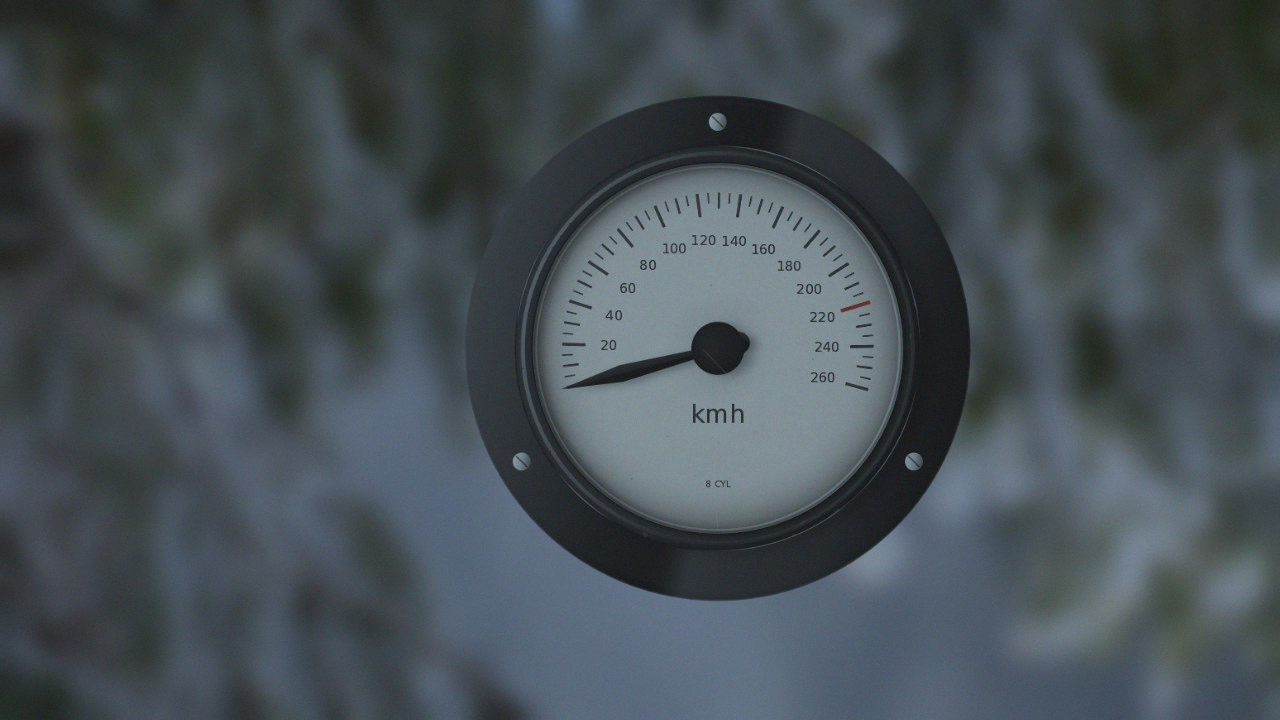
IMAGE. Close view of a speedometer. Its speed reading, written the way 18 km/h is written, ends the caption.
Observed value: 0 km/h
